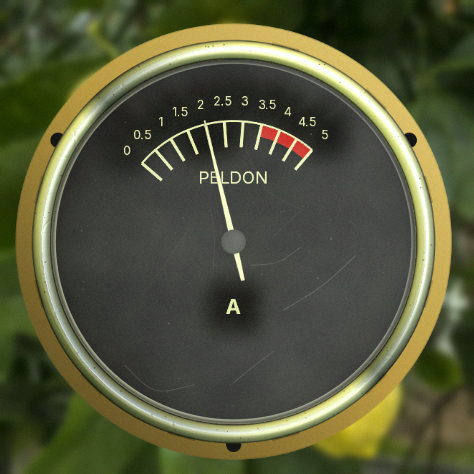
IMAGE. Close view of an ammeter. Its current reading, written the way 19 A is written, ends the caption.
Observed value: 2 A
